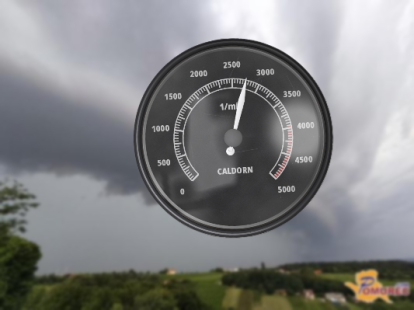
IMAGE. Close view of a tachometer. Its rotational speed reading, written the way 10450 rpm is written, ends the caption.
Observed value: 2750 rpm
